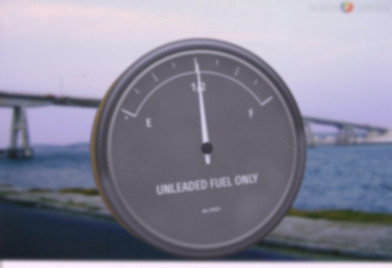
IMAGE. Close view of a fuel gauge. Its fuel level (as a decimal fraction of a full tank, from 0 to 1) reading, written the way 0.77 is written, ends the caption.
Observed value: 0.5
